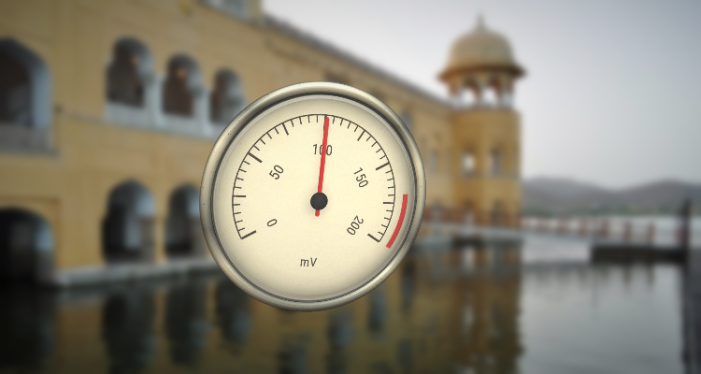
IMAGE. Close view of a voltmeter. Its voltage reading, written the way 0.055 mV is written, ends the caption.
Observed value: 100 mV
